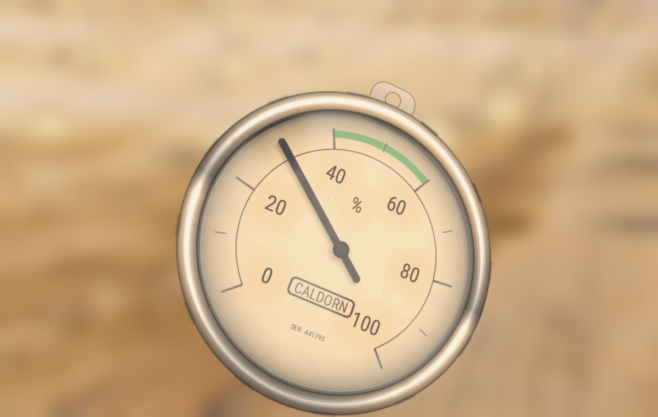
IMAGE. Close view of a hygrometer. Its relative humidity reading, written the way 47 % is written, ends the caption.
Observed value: 30 %
